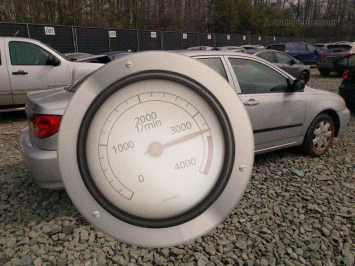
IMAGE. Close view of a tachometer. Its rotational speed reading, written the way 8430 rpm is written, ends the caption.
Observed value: 3300 rpm
